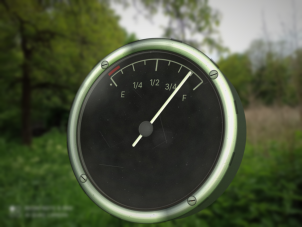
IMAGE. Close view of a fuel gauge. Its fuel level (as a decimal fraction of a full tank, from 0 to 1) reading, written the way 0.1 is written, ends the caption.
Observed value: 0.875
